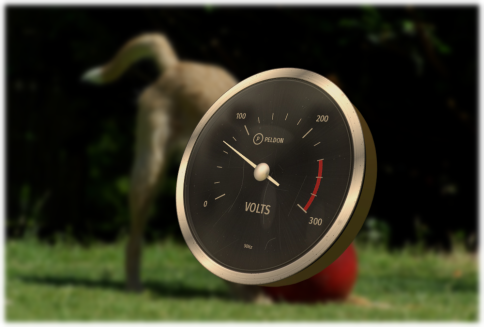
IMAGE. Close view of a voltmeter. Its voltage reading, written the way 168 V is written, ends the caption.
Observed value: 70 V
